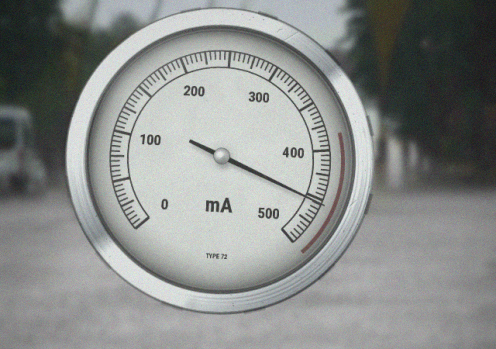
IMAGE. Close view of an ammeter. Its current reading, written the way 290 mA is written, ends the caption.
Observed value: 455 mA
